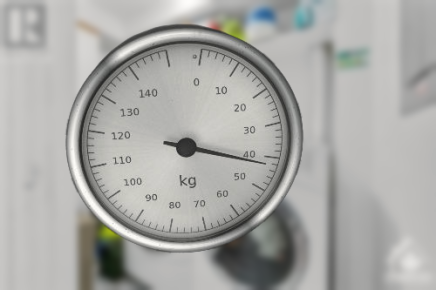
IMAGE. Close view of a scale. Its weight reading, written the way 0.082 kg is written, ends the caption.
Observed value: 42 kg
